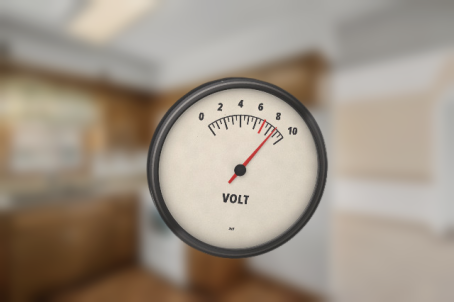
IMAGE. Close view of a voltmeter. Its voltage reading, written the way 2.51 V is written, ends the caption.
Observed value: 8.5 V
